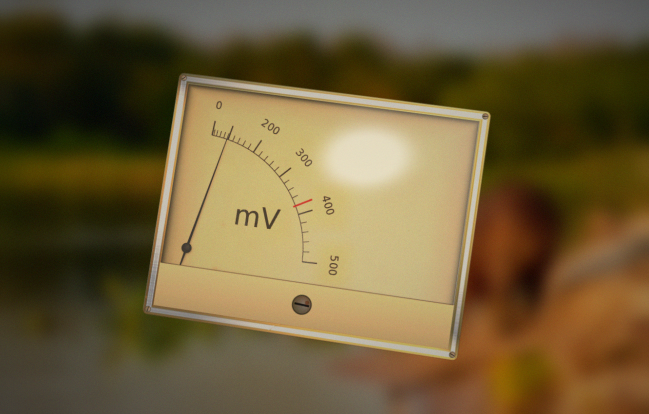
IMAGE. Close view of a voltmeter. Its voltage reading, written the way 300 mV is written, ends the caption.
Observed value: 100 mV
